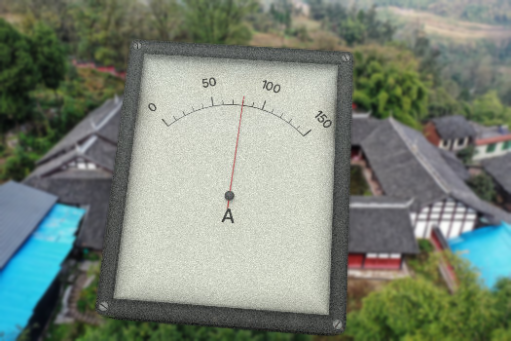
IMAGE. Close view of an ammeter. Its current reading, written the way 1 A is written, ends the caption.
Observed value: 80 A
